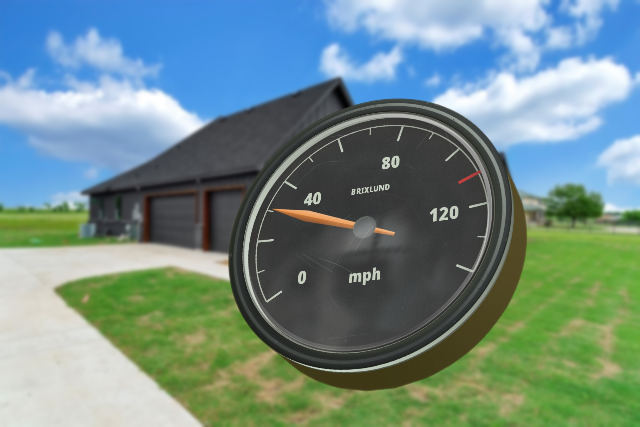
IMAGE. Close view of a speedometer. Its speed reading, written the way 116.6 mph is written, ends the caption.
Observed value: 30 mph
